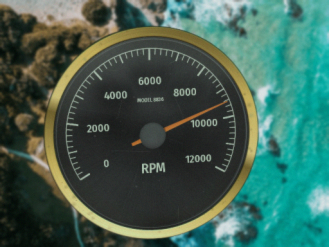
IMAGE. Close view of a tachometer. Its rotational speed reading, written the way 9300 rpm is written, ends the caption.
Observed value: 9400 rpm
